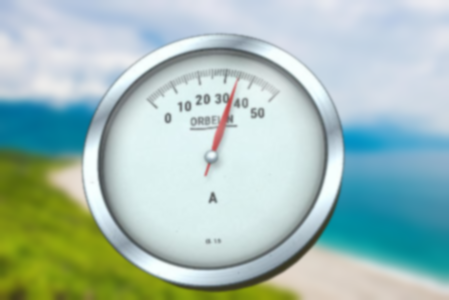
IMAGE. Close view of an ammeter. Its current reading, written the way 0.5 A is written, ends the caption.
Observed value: 35 A
